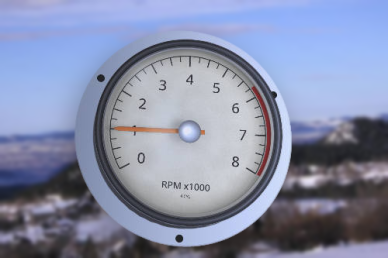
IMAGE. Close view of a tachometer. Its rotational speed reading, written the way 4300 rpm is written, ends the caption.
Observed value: 1000 rpm
